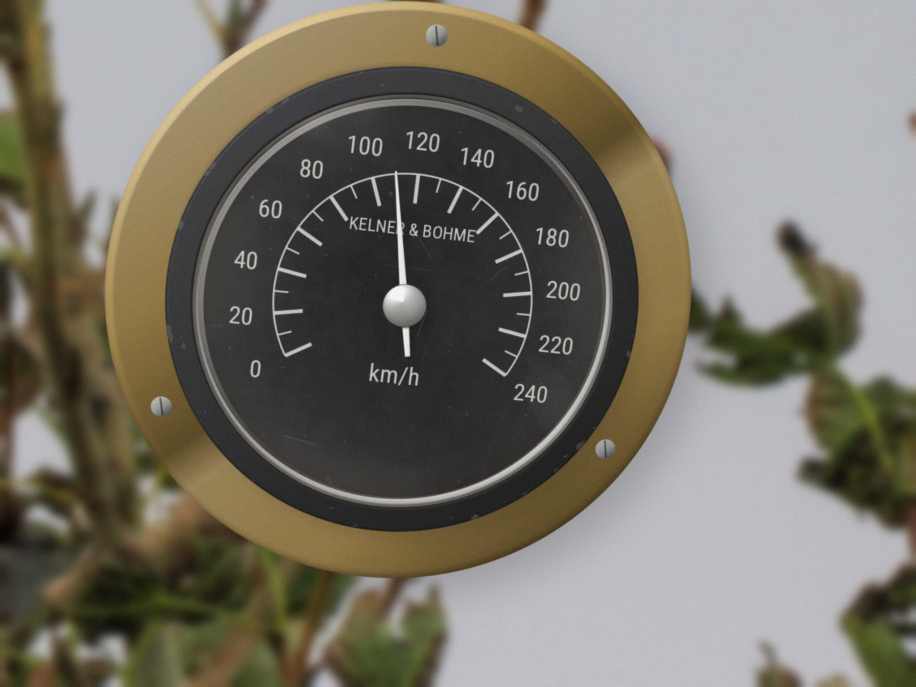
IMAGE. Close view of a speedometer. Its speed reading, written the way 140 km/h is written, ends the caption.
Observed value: 110 km/h
